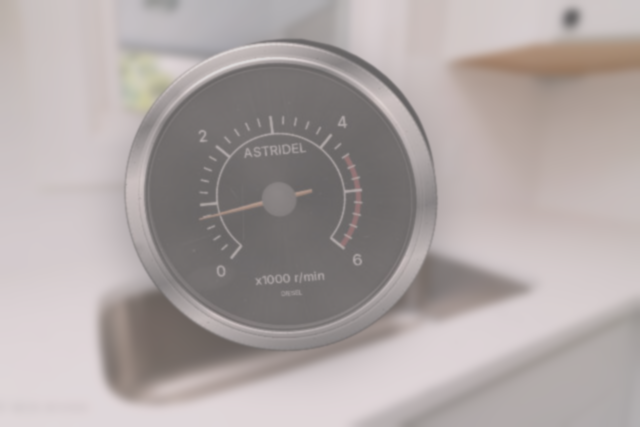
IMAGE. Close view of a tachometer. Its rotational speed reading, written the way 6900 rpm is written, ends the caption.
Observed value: 800 rpm
